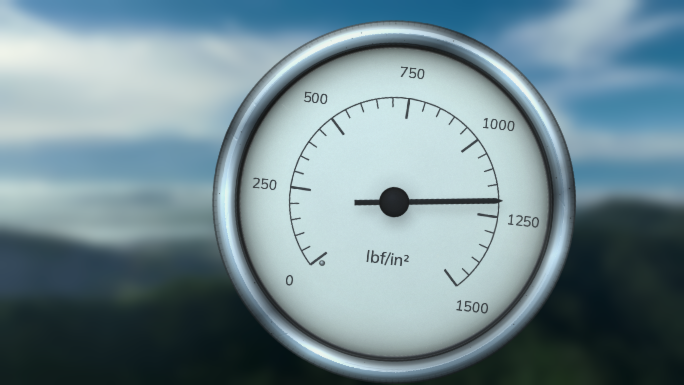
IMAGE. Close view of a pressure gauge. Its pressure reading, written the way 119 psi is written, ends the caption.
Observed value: 1200 psi
